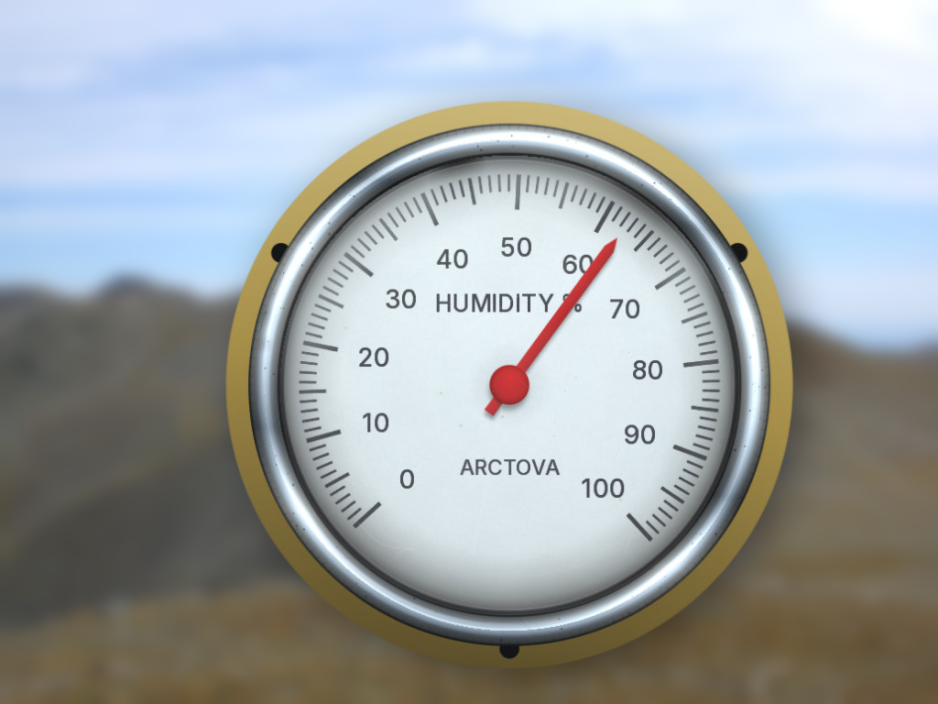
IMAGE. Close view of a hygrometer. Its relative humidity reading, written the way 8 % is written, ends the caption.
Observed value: 62.5 %
